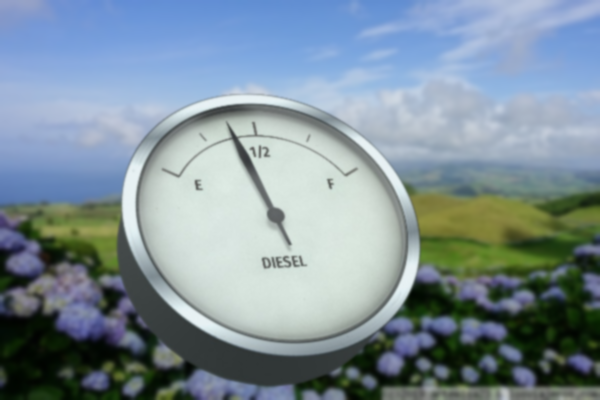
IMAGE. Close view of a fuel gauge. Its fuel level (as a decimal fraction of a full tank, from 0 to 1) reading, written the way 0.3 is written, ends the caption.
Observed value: 0.375
